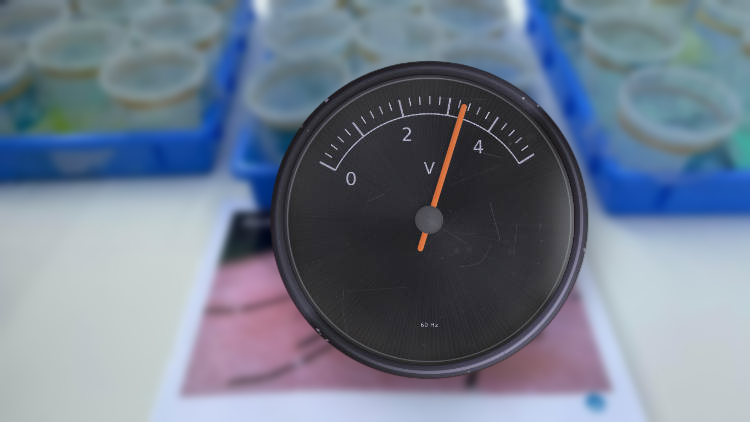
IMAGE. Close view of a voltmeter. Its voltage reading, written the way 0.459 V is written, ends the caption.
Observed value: 3.3 V
